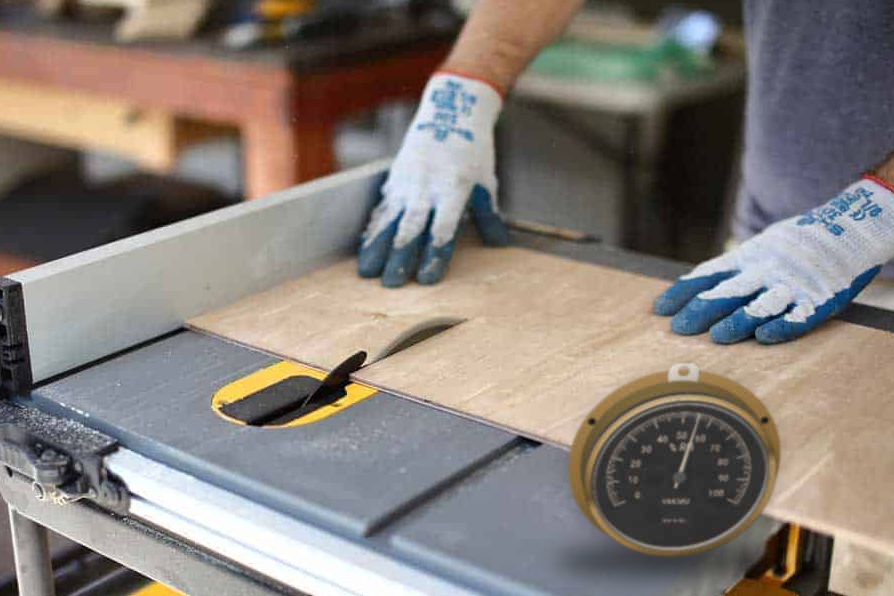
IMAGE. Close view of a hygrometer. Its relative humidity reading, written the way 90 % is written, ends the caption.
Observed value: 55 %
